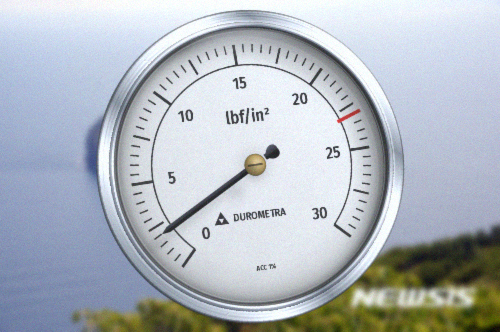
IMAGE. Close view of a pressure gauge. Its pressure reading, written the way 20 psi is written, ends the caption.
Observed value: 2 psi
